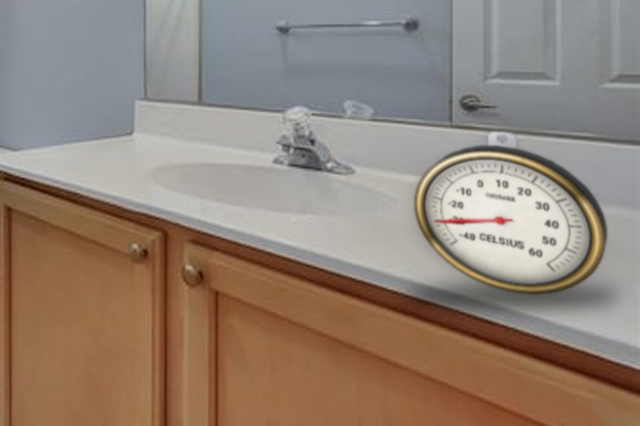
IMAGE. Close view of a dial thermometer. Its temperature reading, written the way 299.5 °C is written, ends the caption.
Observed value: -30 °C
